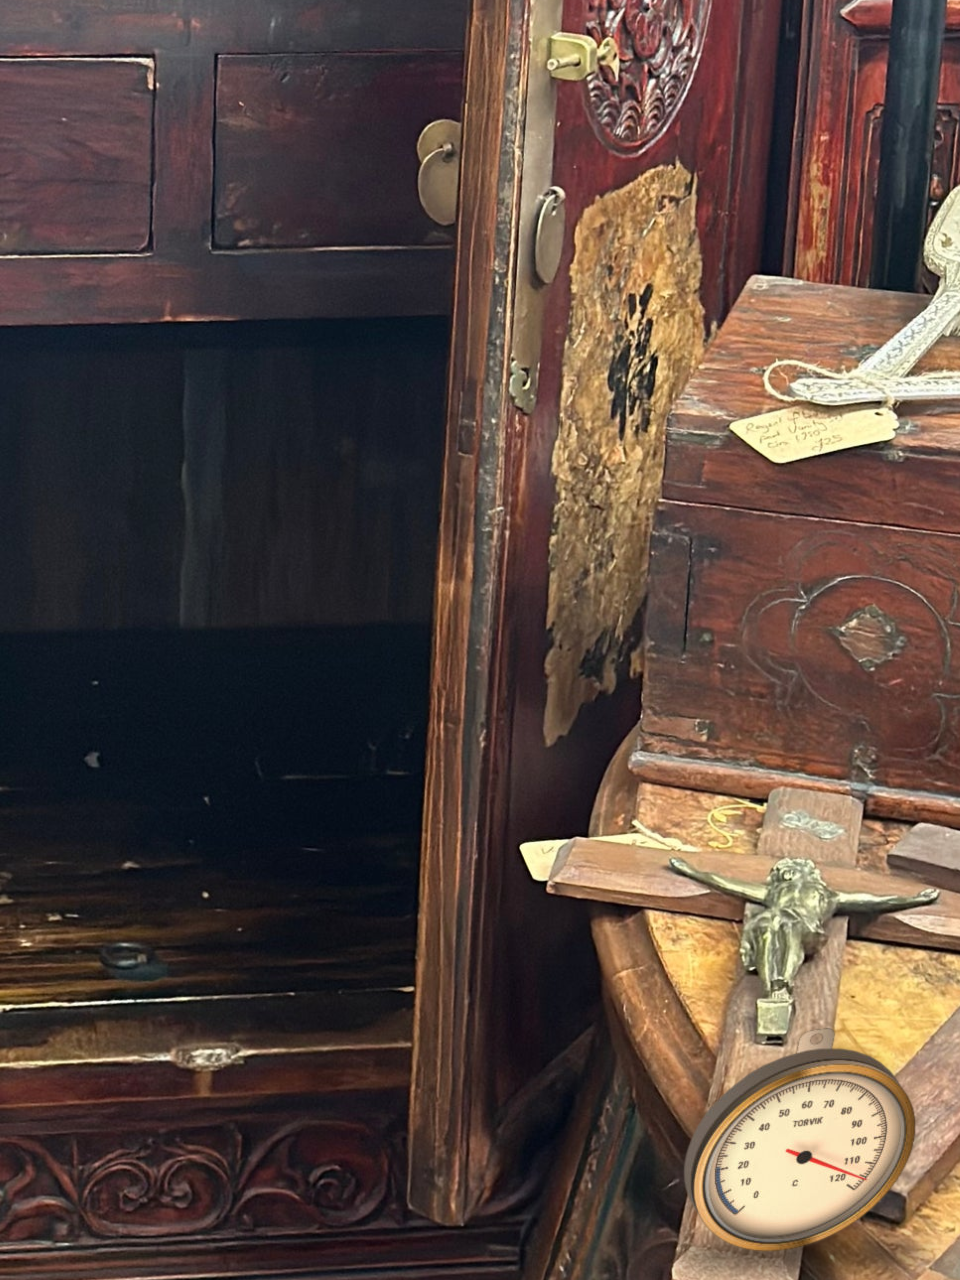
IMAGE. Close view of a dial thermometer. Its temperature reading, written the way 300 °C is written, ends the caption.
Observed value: 115 °C
